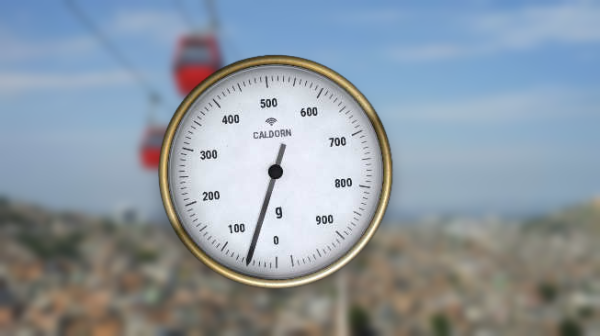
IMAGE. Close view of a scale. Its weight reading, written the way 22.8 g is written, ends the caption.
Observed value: 50 g
